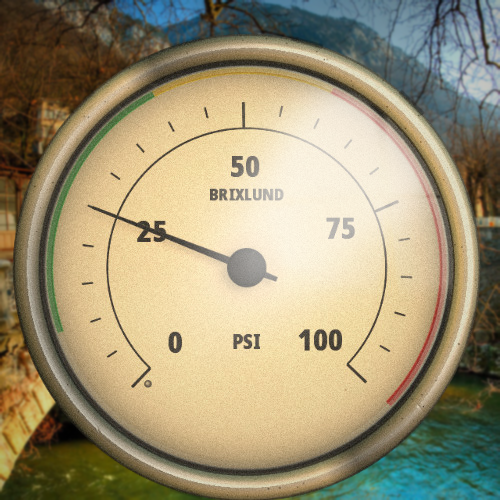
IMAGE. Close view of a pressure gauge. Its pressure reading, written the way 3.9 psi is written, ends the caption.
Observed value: 25 psi
